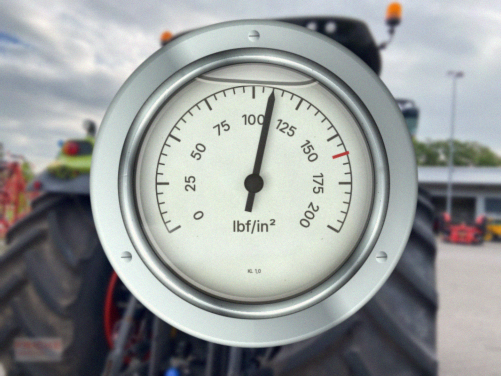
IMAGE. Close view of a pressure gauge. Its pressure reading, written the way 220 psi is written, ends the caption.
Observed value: 110 psi
